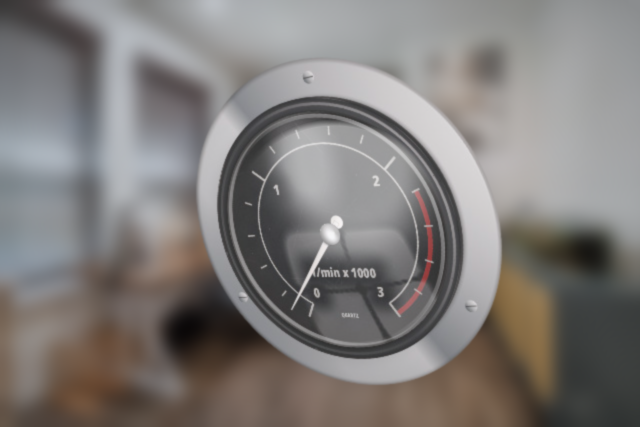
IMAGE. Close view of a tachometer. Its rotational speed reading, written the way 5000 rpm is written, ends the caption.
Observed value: 100 rpm
